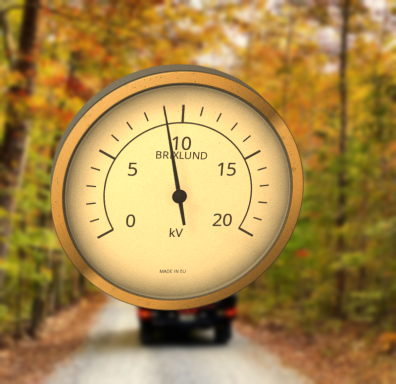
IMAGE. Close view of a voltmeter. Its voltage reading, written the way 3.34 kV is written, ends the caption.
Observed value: 9 kV
